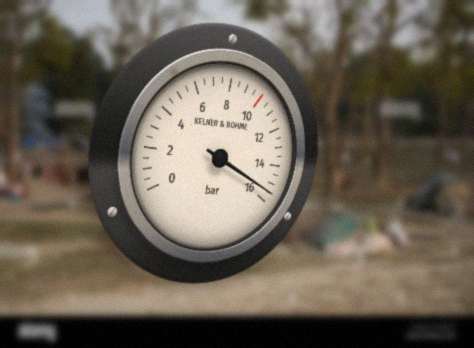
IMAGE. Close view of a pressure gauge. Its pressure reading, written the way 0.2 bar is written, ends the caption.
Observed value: 15.5 bar
